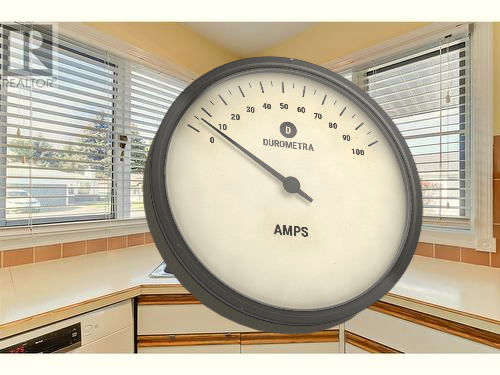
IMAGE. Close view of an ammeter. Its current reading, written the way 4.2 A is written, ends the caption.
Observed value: 5 A
